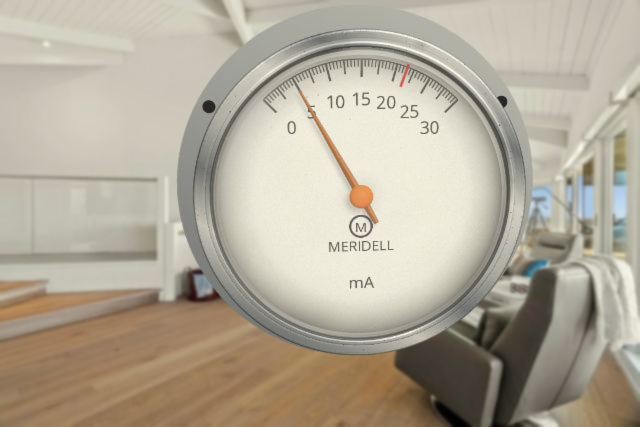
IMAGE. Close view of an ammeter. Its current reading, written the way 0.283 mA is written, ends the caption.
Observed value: 5 mA
